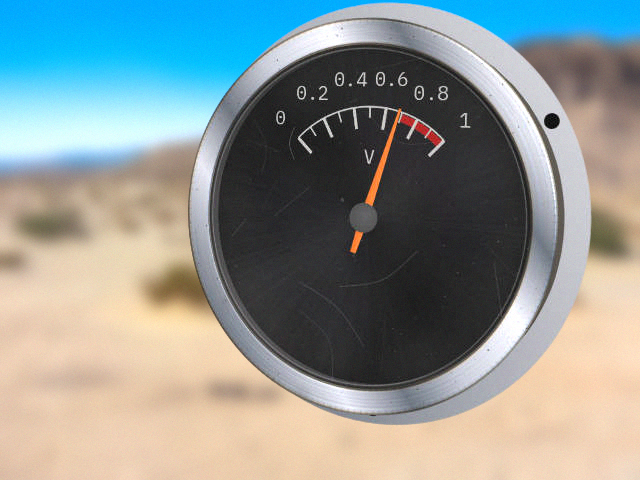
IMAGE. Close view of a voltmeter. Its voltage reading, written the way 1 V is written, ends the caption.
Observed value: 0.7 V
